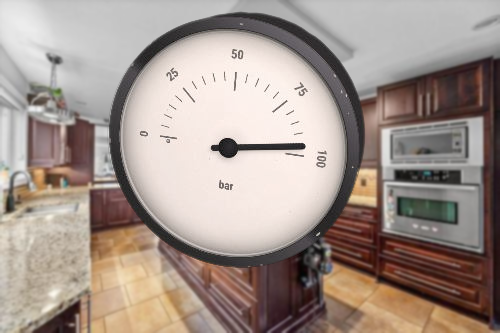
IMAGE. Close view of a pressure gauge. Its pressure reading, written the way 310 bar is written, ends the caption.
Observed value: 95 bar
